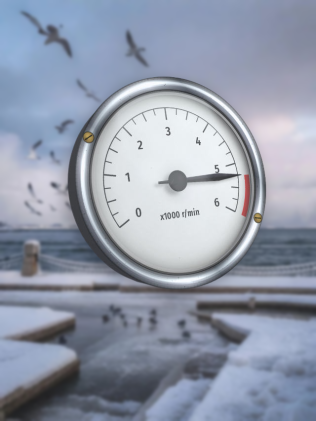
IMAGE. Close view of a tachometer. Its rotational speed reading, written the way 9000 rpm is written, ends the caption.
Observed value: 5250 rpm
